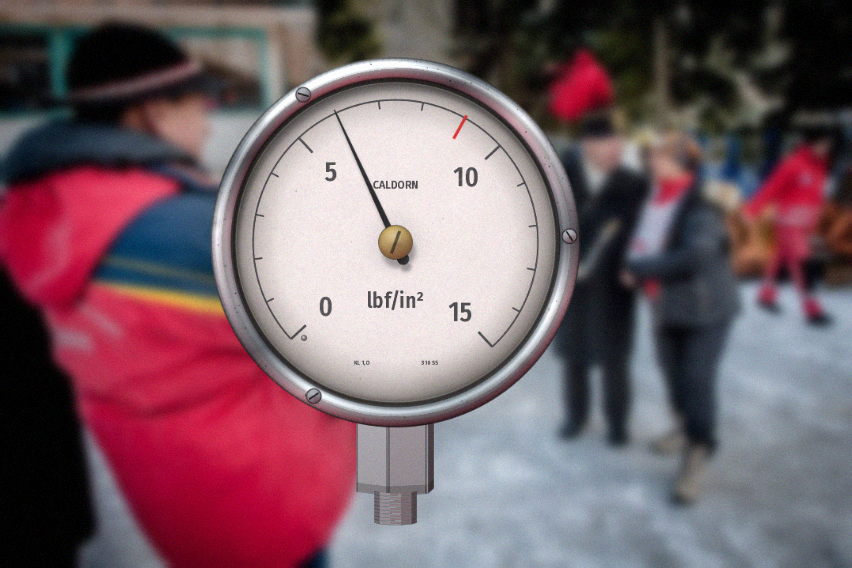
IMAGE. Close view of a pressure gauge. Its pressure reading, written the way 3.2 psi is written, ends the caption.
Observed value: 6 psi
